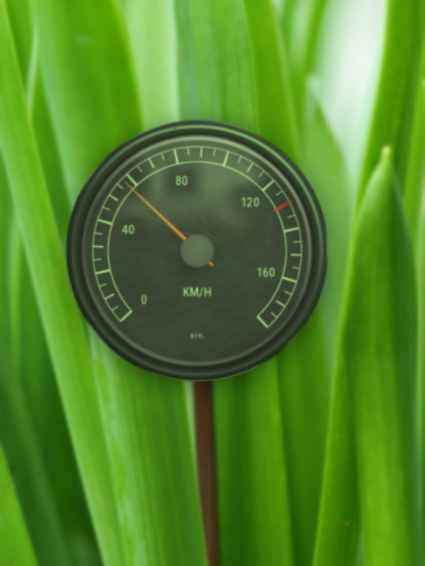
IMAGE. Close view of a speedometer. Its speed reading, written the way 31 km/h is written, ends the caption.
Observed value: 57.5 km/h
